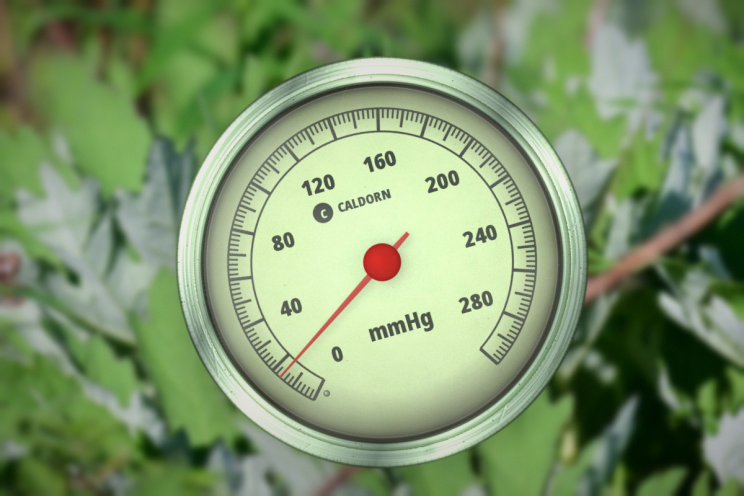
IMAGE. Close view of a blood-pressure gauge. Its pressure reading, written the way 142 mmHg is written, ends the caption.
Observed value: 16 mmHg
